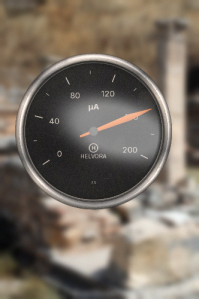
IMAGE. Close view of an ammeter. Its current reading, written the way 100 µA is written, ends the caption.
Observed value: 160 µA
